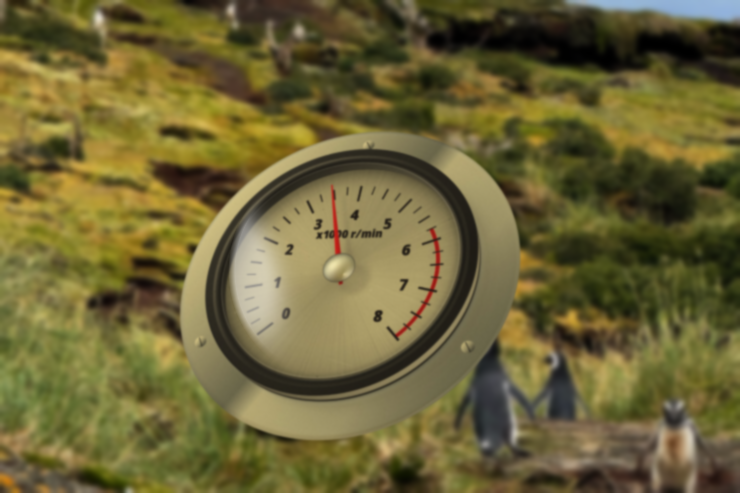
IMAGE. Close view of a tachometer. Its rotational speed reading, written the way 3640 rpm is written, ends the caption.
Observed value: 3500 rpm
